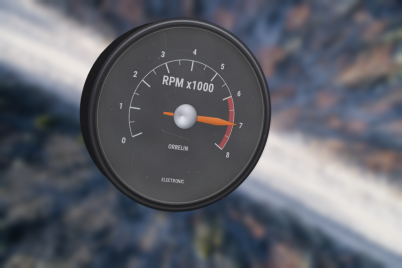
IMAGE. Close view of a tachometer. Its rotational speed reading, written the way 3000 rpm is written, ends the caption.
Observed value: 7000 rpm
